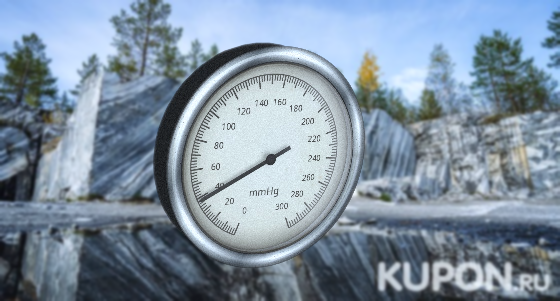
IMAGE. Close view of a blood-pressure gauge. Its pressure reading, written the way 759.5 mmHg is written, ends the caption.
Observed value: 40 mmHg
